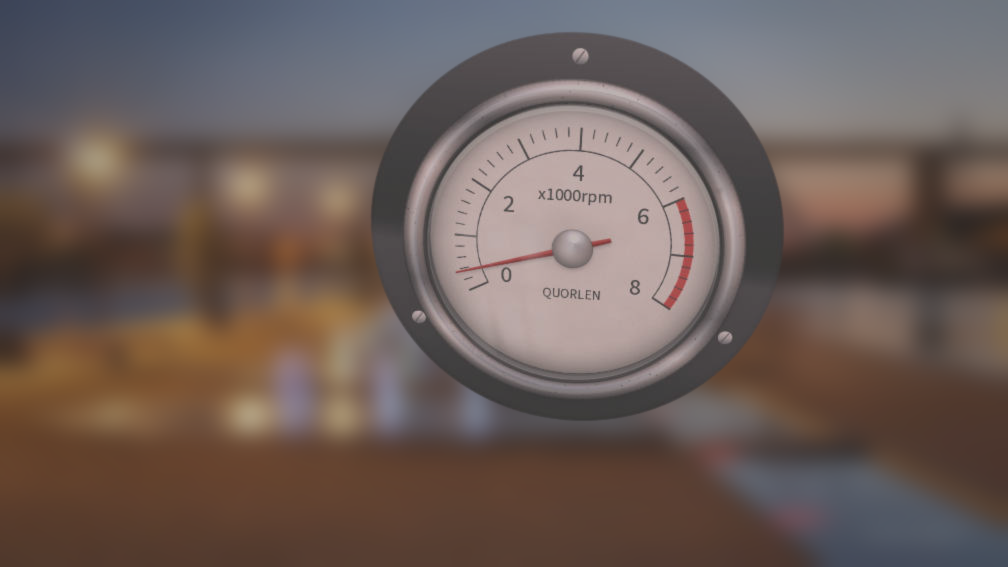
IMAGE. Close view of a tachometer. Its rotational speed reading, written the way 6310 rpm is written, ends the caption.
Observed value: 400 rpm
